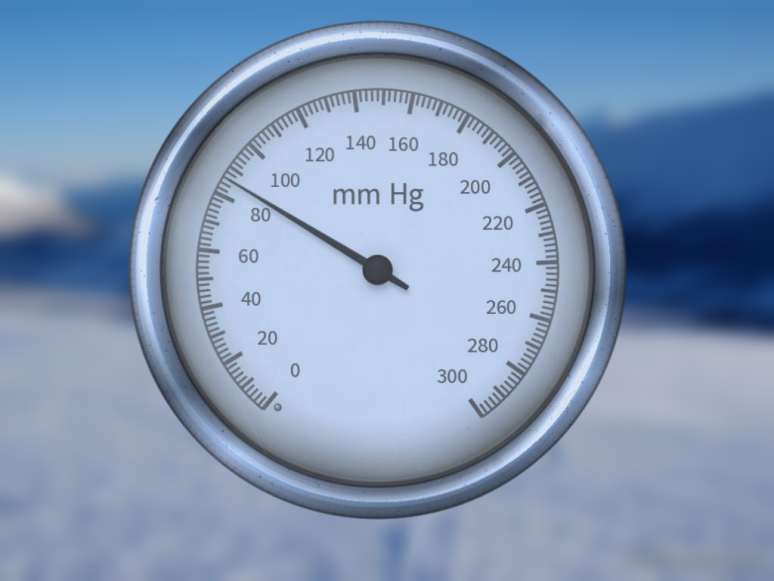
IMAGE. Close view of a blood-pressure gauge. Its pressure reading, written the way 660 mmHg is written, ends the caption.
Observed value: 86 mmHg
